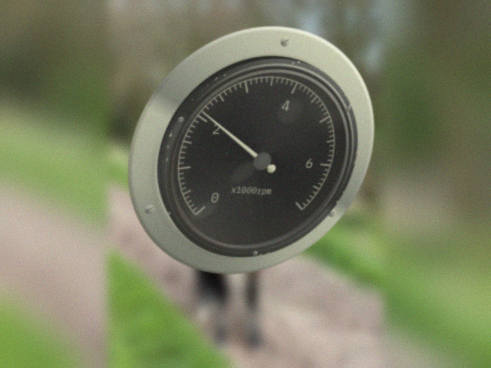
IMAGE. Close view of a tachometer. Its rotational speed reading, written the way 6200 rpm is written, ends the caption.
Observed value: 2100 rpm
